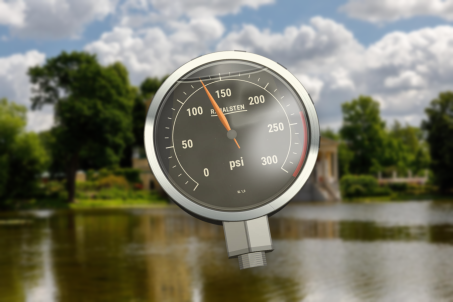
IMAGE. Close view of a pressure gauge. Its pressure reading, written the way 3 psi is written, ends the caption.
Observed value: 130 psi
